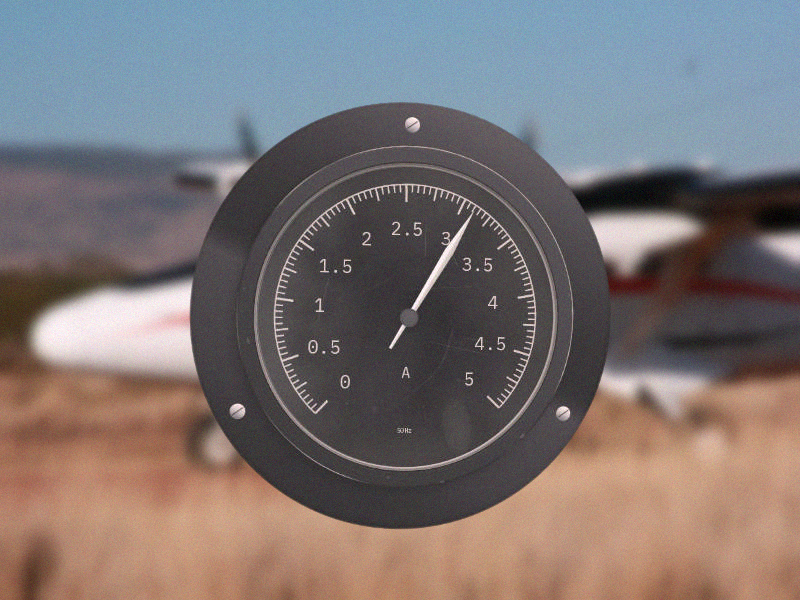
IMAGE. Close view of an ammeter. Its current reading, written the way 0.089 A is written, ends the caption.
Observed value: 3.1 A
